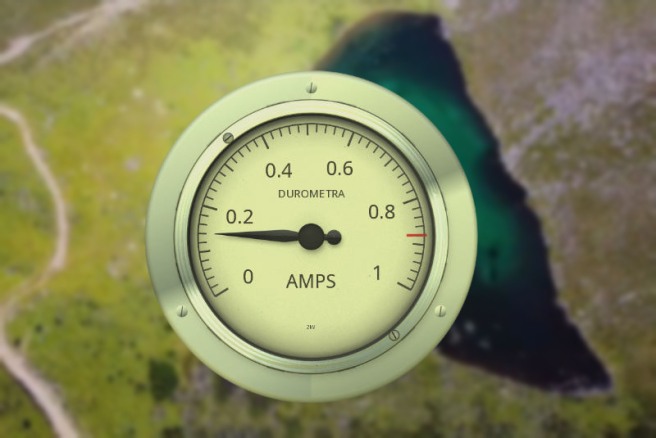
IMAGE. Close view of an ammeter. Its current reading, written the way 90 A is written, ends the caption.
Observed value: 0.14 A
